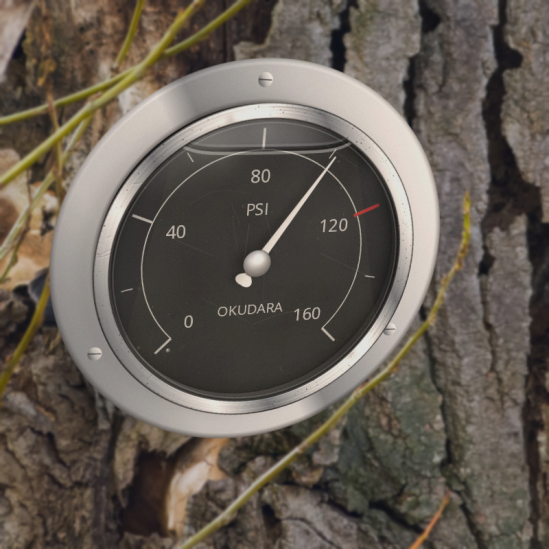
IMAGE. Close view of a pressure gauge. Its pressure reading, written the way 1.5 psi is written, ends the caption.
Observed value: 100 psi
